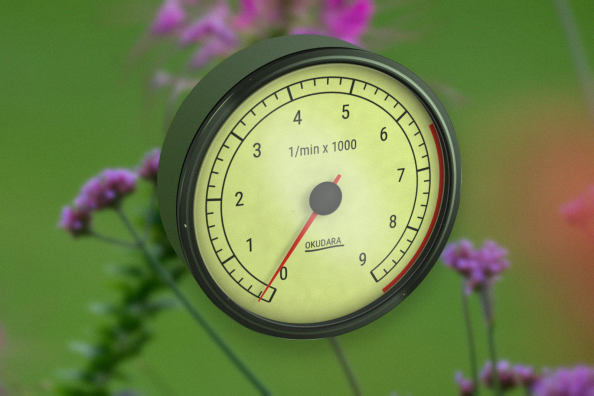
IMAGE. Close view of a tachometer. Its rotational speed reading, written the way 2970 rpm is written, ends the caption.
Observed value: 200 rpm
